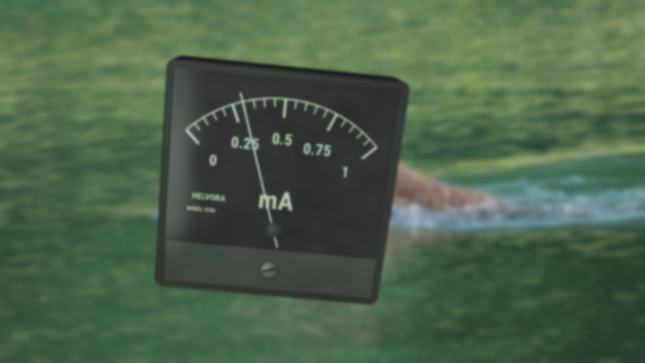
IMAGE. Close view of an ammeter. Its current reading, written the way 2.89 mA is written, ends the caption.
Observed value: 0.3 mA
